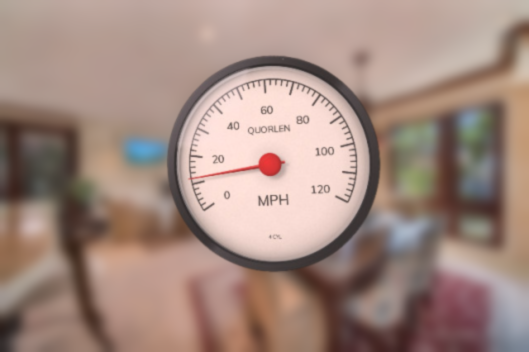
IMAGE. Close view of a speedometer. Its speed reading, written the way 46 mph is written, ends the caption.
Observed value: 12 mph
